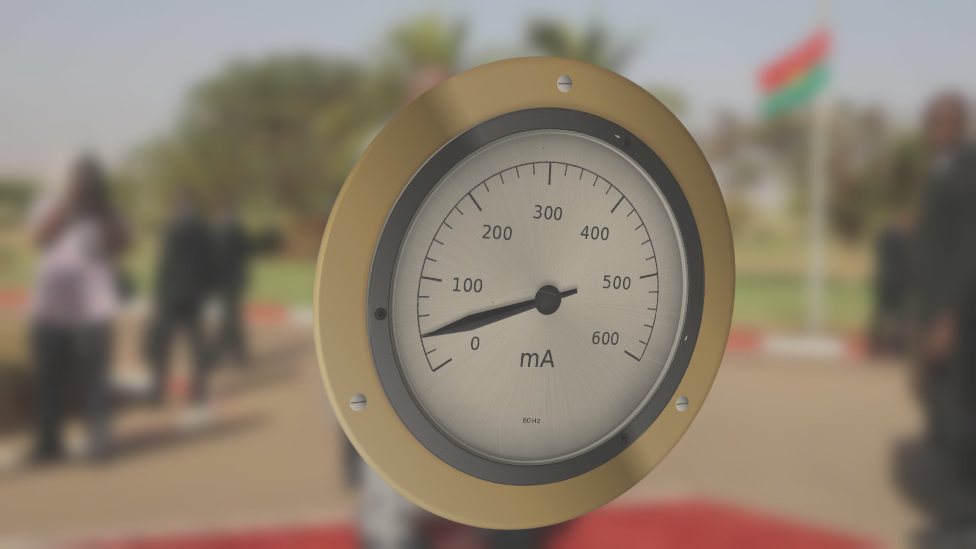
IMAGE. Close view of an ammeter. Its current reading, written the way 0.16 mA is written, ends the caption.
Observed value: 40 mA
